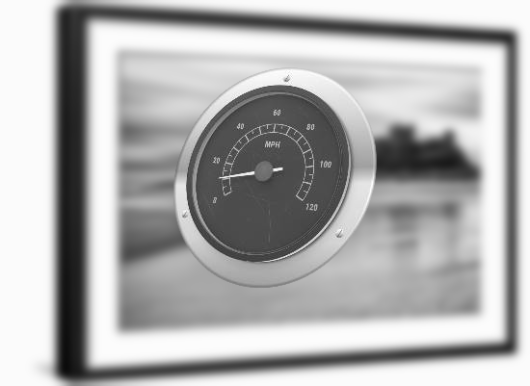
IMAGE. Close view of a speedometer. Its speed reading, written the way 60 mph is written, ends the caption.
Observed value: 10 mph
